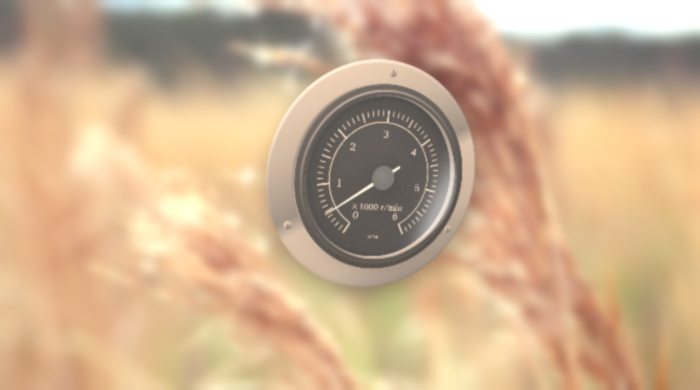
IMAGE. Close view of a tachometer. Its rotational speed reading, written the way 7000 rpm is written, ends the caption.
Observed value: 500 rpm
